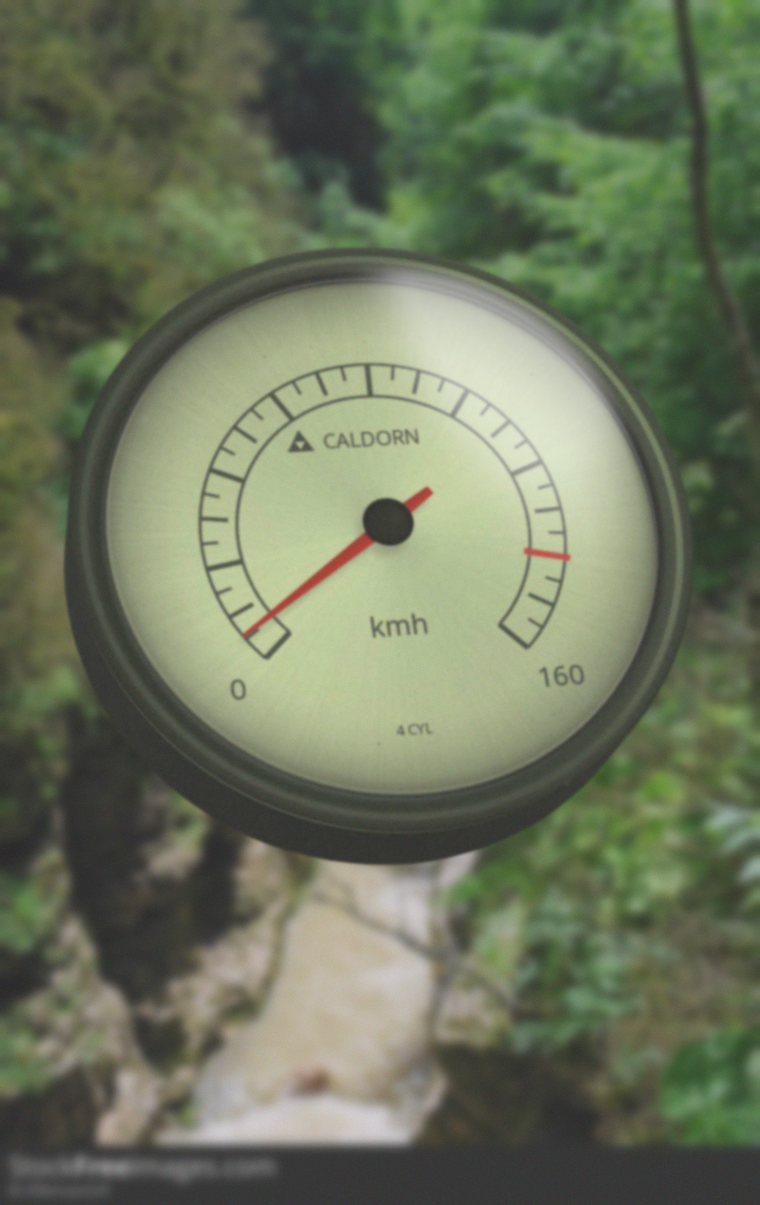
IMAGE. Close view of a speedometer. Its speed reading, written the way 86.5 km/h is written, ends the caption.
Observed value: 5 km/h
